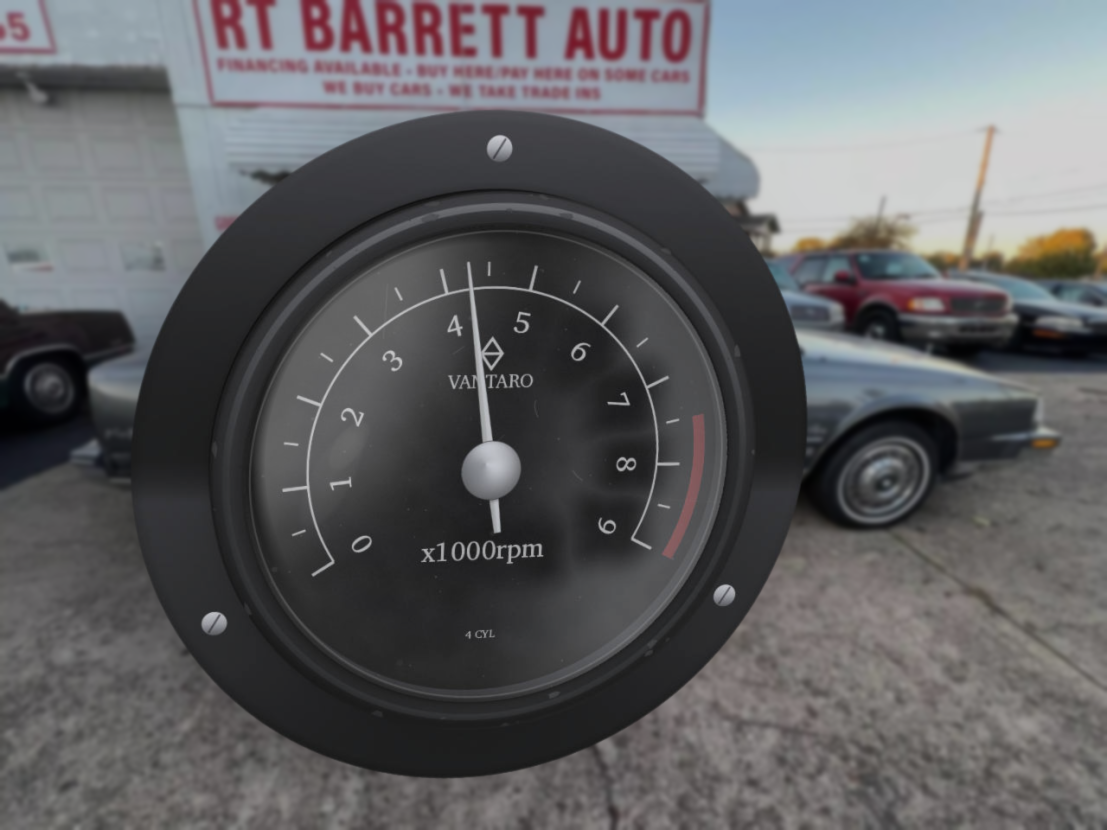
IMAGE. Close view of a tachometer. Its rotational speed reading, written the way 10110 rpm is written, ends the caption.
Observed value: 4250 rpm
